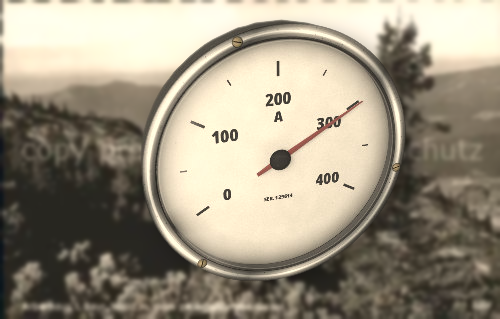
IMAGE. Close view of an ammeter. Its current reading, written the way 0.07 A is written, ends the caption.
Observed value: 300 A
